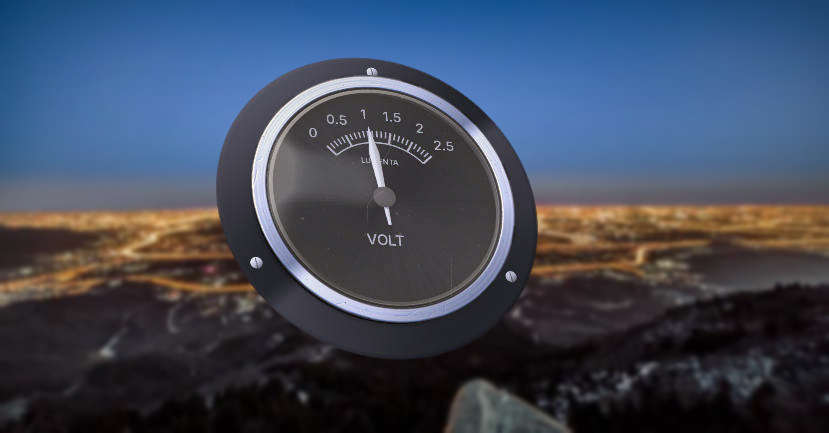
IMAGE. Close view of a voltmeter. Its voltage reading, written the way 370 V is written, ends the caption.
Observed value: 1 V
